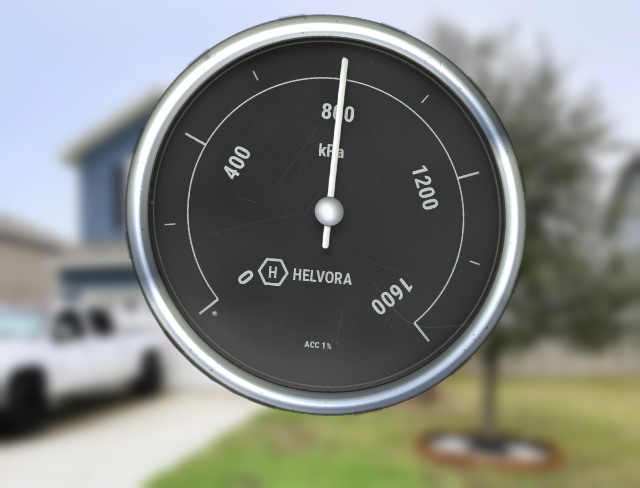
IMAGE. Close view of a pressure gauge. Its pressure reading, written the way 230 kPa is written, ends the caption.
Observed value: 800 kPa
